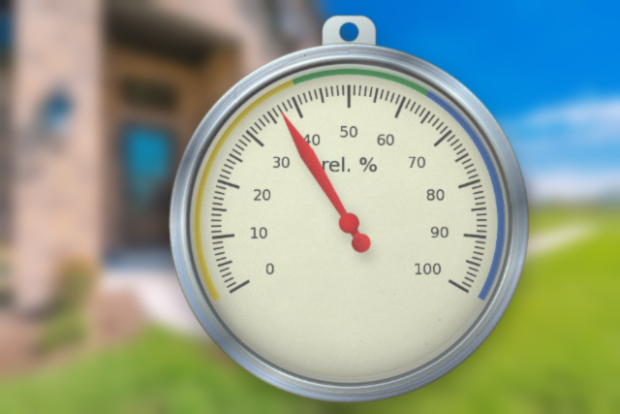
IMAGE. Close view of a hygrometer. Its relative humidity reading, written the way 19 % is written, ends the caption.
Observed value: 37 %
